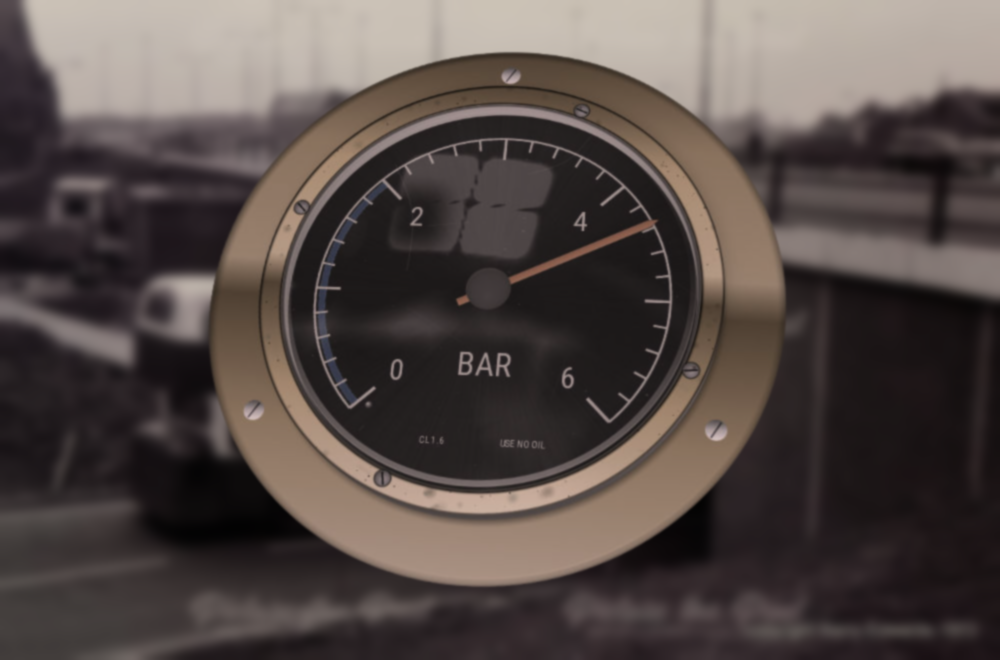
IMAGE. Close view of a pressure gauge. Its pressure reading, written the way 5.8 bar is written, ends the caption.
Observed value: 4.4 bar
